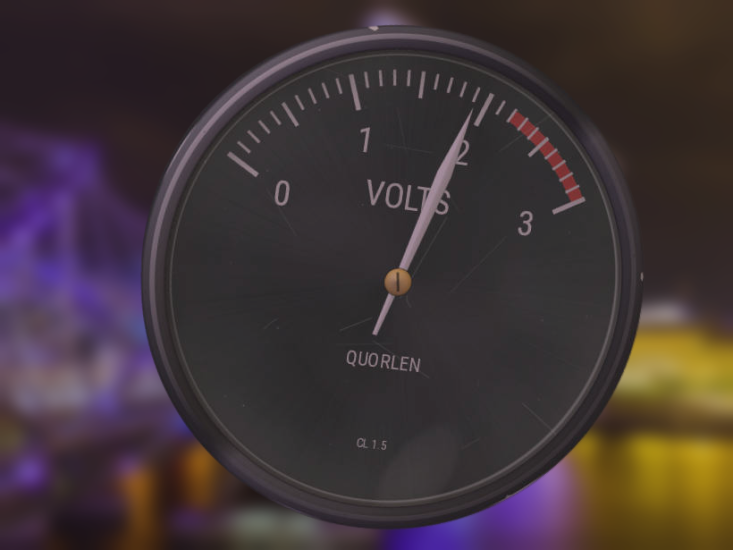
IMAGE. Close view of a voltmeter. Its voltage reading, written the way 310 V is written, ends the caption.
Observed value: 1.9 V
